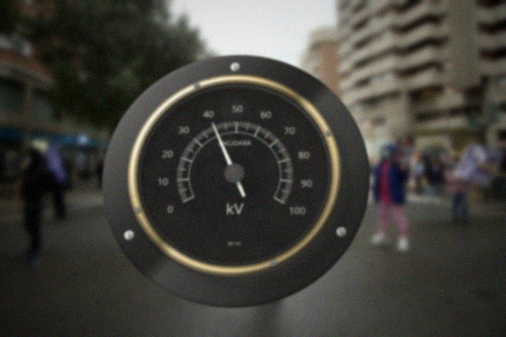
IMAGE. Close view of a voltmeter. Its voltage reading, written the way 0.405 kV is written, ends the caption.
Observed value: 40 kV
